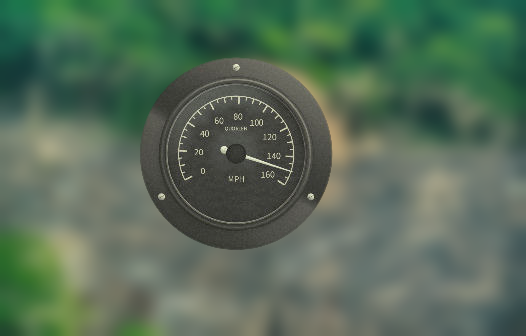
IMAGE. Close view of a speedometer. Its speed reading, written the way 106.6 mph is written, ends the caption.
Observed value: 150 mph
